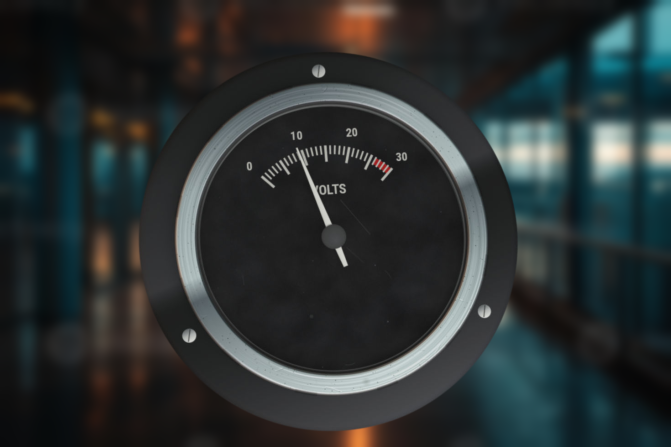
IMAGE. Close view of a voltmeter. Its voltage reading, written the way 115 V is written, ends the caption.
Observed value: 9 V
